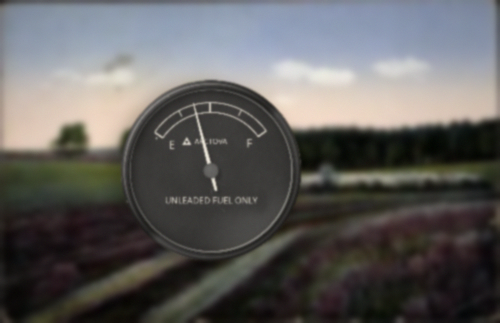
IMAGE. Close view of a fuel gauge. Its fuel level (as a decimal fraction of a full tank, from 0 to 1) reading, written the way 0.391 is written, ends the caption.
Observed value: 0.375
